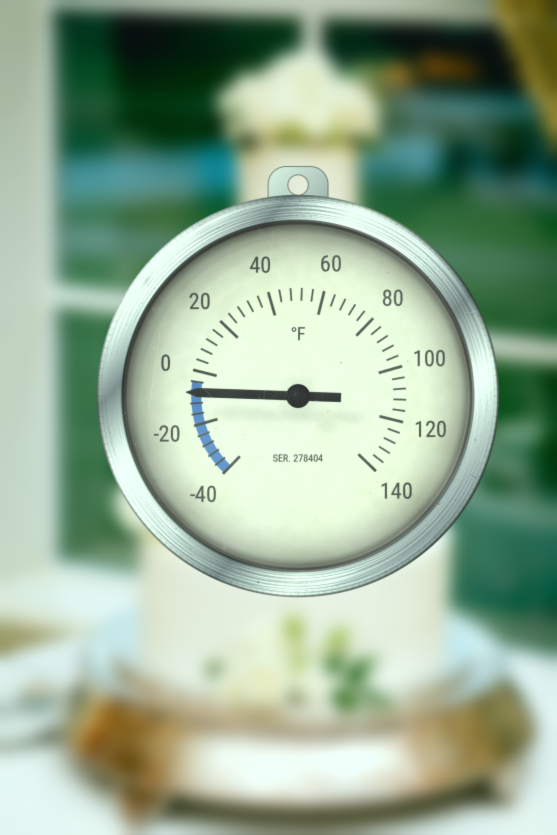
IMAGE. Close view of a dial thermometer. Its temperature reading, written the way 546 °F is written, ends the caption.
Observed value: -8 °F
